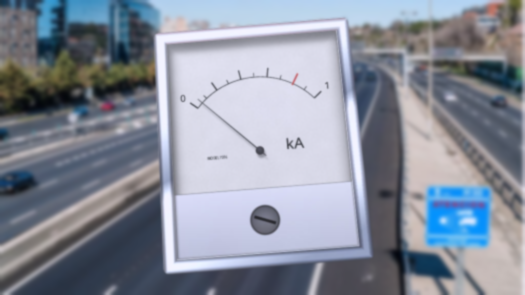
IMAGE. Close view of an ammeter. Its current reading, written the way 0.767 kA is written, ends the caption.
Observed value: 0.05 kA
